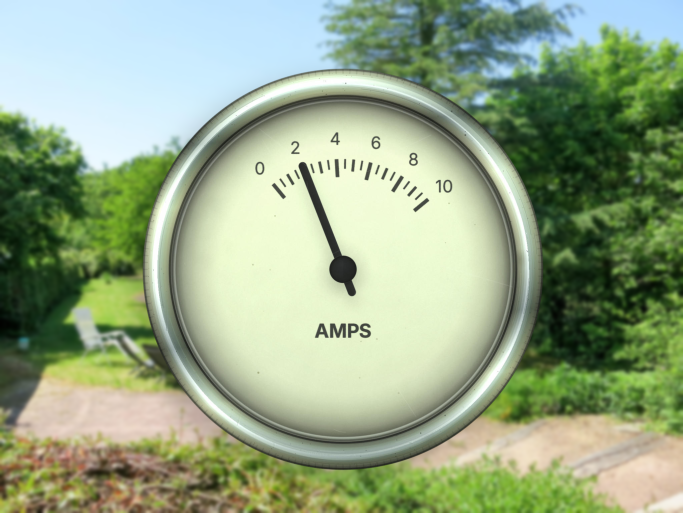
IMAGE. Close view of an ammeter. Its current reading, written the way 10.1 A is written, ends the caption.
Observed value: 2 A
